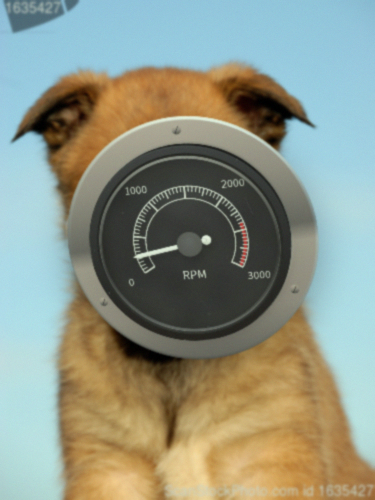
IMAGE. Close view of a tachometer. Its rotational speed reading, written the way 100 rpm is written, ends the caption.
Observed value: 250 rpm
